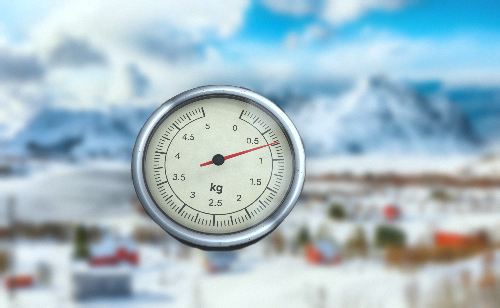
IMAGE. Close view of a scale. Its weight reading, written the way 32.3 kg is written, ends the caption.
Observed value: 0.75 kg
